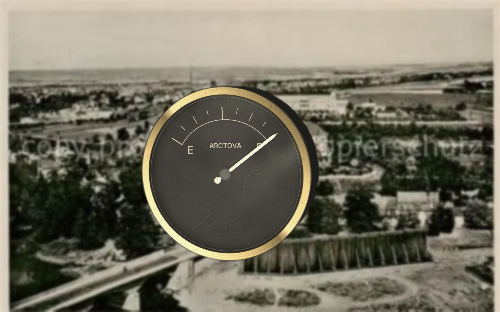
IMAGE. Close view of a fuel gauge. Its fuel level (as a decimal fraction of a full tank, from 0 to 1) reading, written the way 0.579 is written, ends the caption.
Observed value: 1
